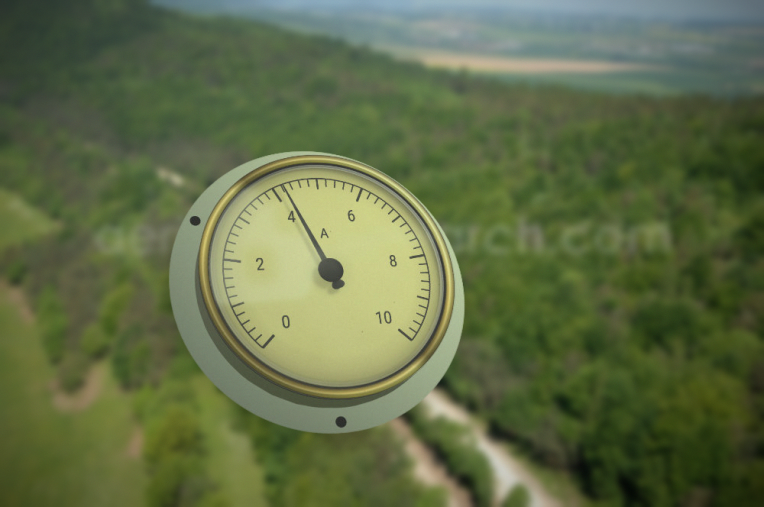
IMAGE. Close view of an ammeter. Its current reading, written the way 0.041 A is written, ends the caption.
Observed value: 4.2 A
